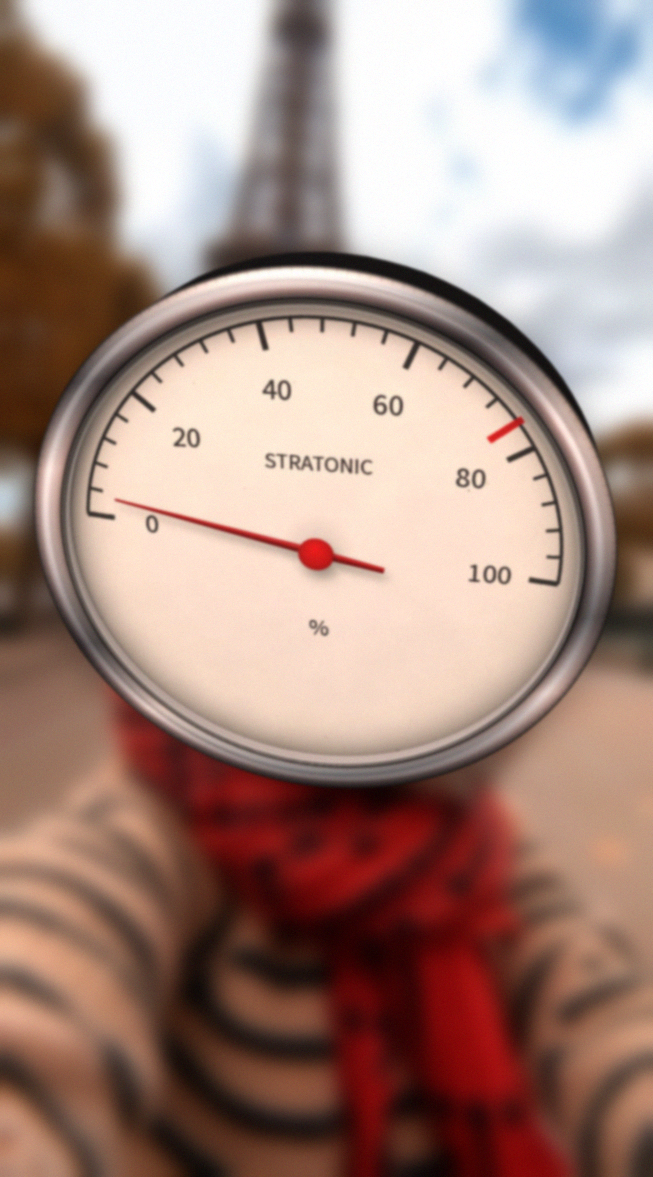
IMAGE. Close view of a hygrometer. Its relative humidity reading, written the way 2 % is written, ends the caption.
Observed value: 4 %
